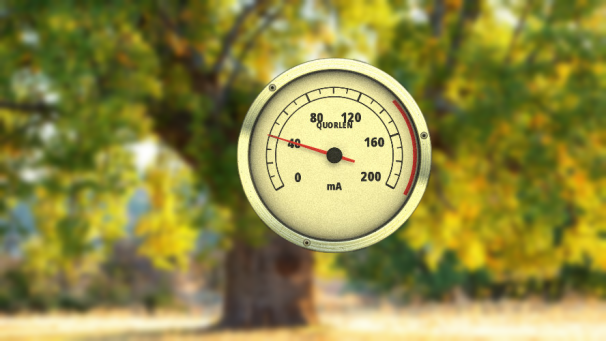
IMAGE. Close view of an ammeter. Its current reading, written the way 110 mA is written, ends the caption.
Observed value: 40 mA
